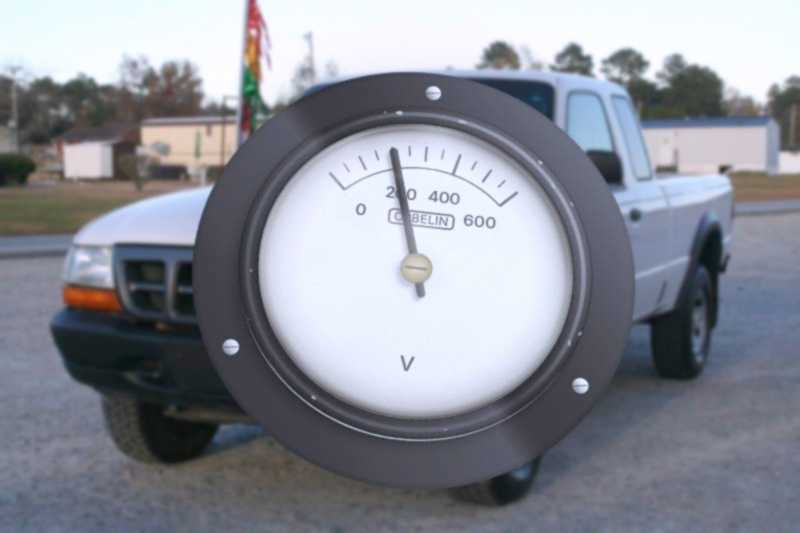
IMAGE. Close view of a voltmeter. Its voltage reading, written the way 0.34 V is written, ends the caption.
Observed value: 200 V
